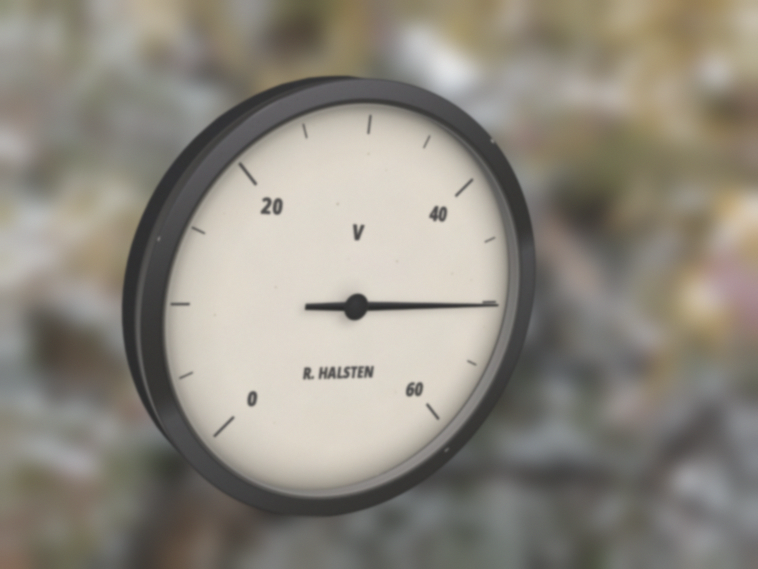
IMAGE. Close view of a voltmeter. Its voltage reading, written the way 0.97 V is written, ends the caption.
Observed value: 50 V
